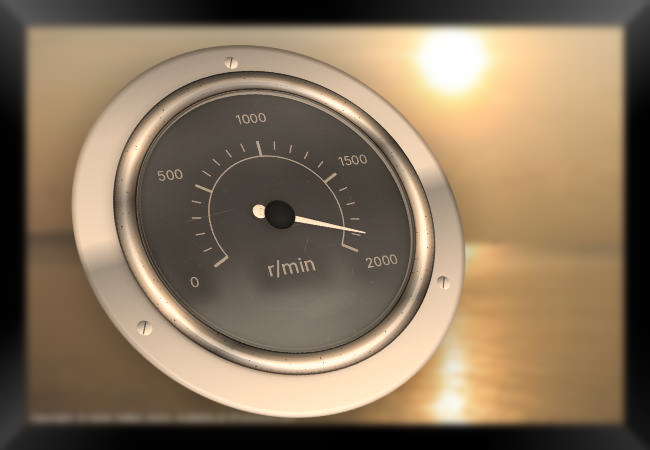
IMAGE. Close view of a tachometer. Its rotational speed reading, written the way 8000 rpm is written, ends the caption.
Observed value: 1900 rpm
